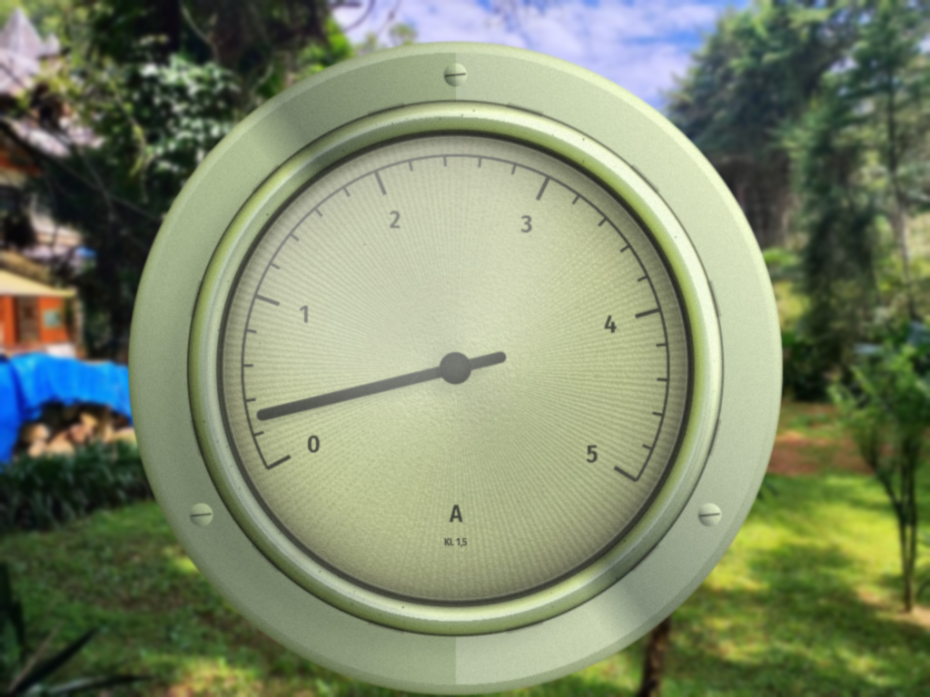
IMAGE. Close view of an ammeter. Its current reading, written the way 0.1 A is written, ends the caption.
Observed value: 0.3 A
